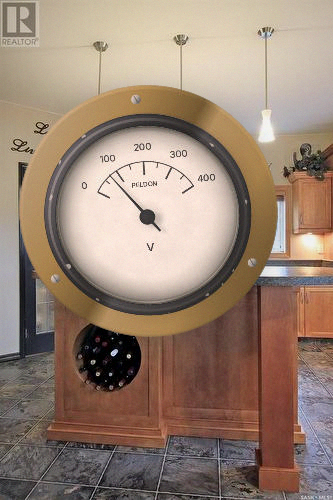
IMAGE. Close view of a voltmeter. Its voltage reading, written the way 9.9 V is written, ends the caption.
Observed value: 75 V
